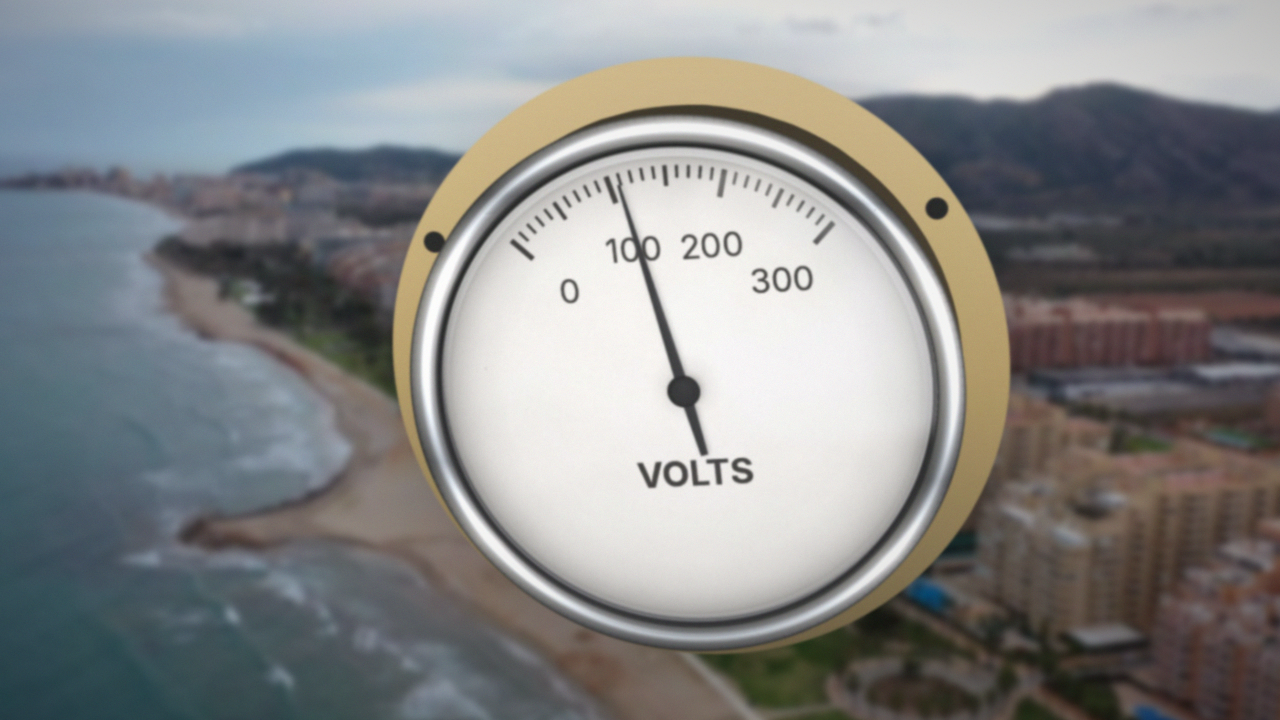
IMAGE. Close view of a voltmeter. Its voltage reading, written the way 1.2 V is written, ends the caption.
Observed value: 110 V
